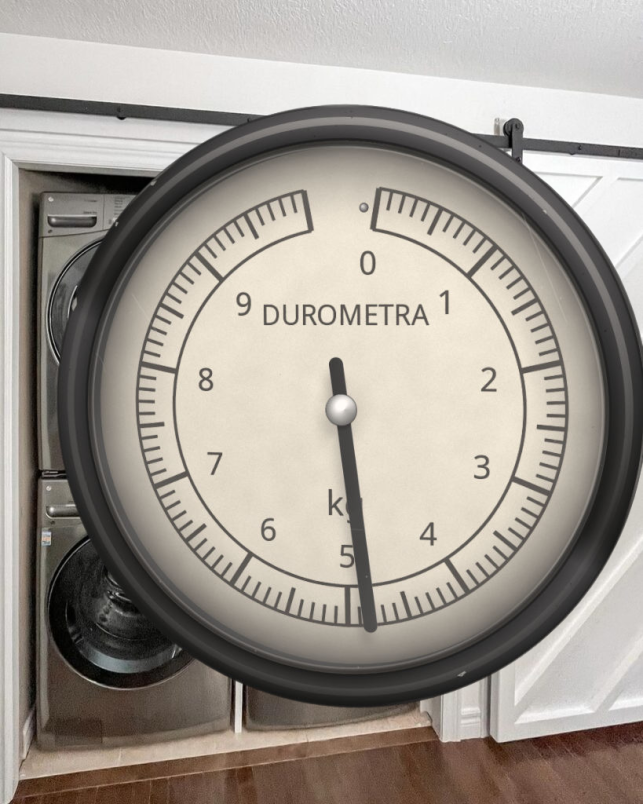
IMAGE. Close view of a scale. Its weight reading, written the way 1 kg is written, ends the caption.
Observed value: 4.8 kg
